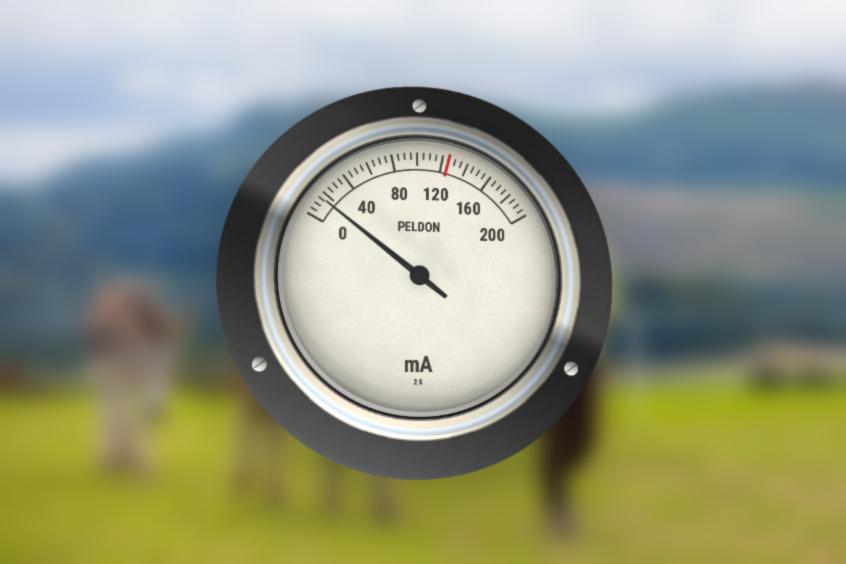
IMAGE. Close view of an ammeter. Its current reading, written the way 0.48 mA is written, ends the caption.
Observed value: 15 mA
